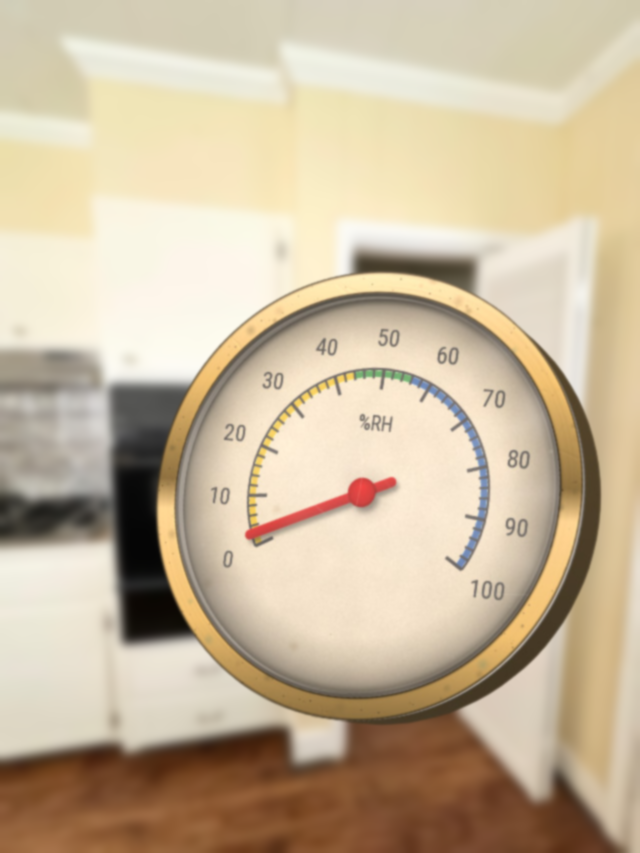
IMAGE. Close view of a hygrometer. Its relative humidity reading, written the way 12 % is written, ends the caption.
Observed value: 2 %
